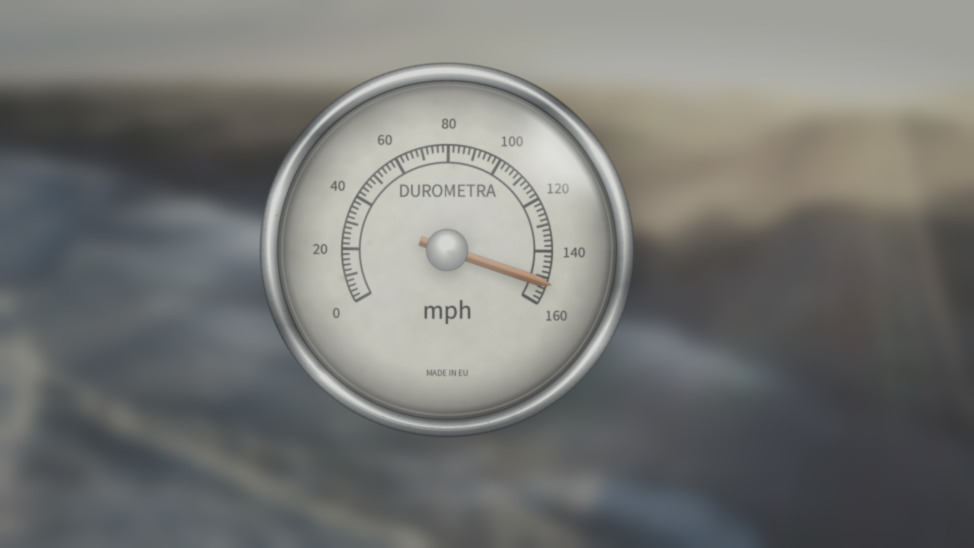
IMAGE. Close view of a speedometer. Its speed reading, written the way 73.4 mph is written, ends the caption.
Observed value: 152 mph
